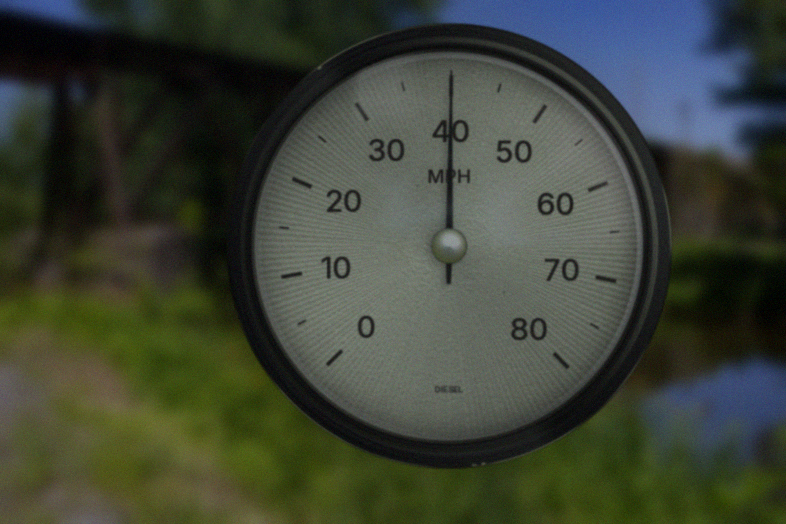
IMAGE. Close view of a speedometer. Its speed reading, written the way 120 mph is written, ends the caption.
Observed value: 40 mph
